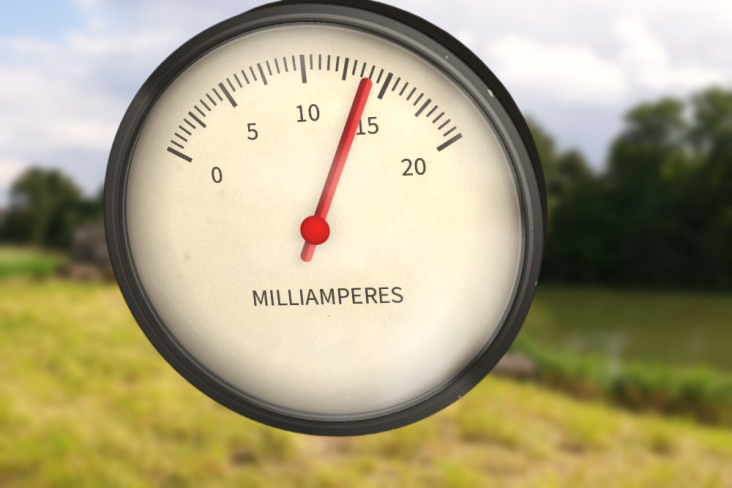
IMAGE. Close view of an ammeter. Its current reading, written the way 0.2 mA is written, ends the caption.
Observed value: 14 mA
